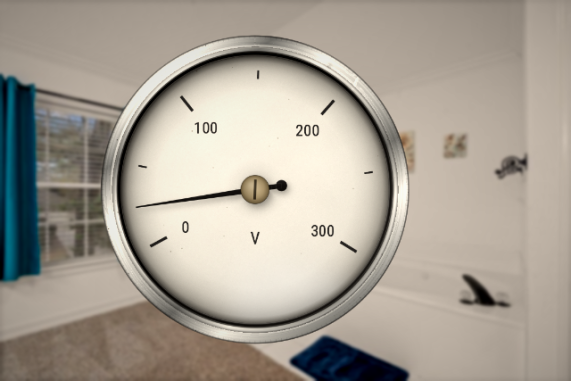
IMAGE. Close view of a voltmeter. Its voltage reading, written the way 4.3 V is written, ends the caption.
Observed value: 25 V
